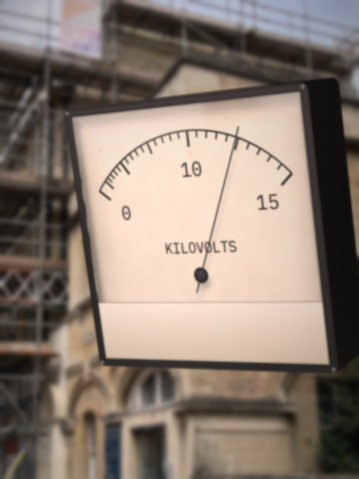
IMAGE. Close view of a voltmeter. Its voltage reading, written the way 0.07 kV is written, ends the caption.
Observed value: 12.5 kV
